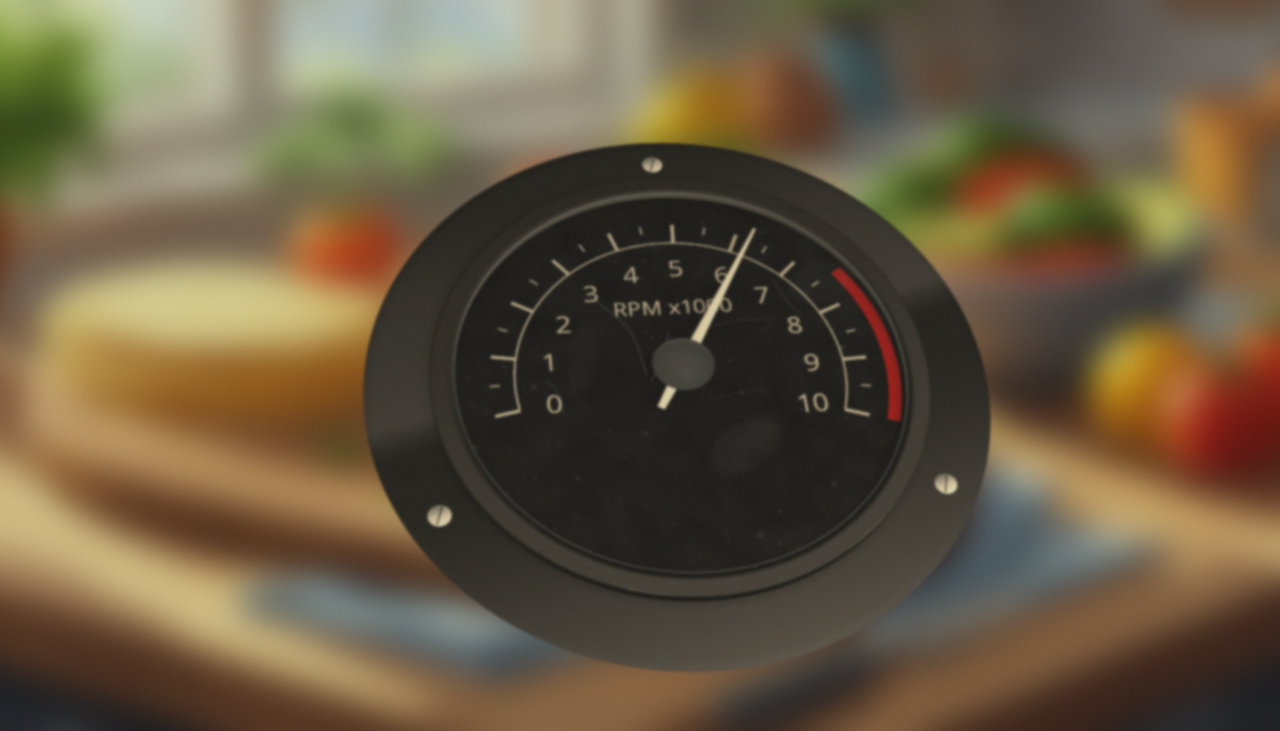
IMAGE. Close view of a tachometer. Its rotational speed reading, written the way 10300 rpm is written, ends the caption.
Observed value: 6250 rpm
